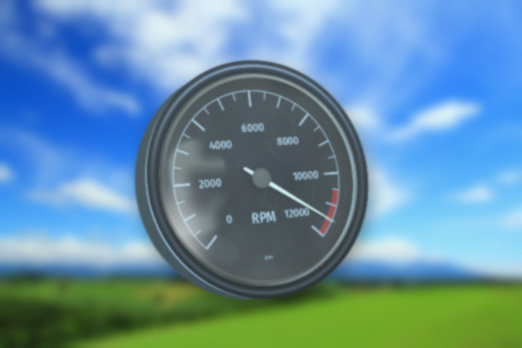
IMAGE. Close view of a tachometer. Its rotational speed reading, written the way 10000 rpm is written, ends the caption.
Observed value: 11500 rpm
